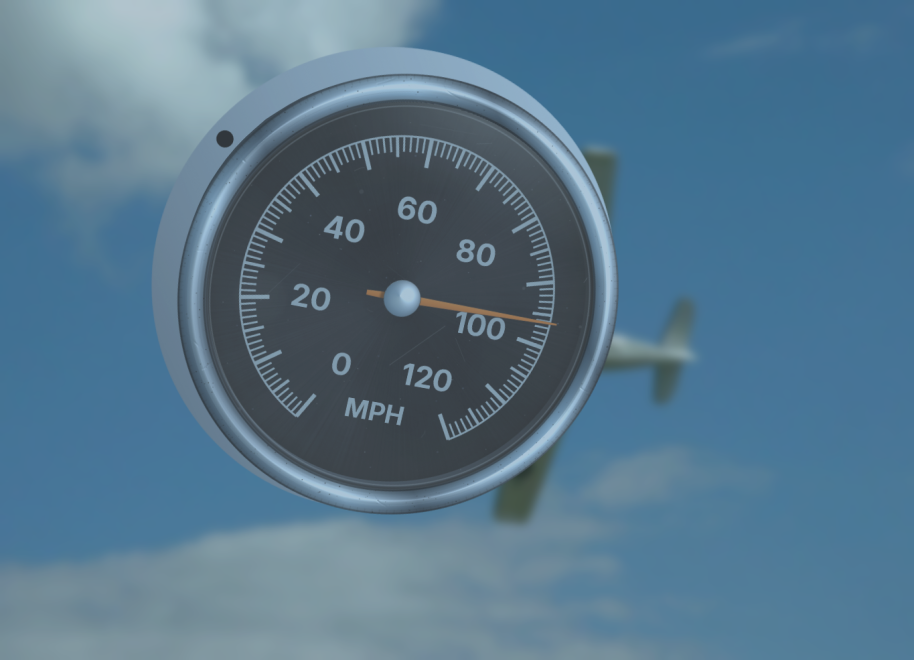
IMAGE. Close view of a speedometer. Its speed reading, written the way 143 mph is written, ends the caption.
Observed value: 96 mph
